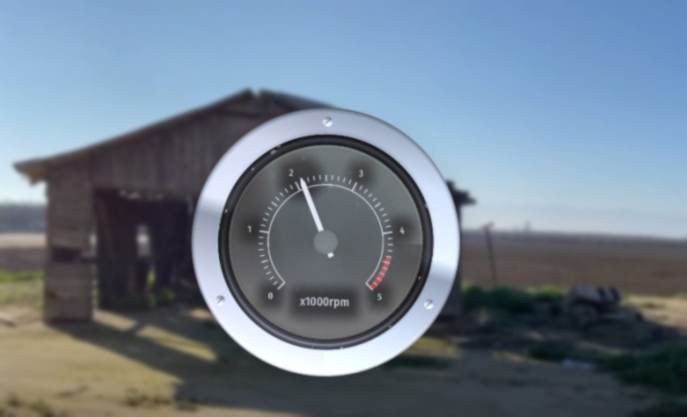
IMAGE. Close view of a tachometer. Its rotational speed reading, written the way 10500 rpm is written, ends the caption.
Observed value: 2100 rpm
